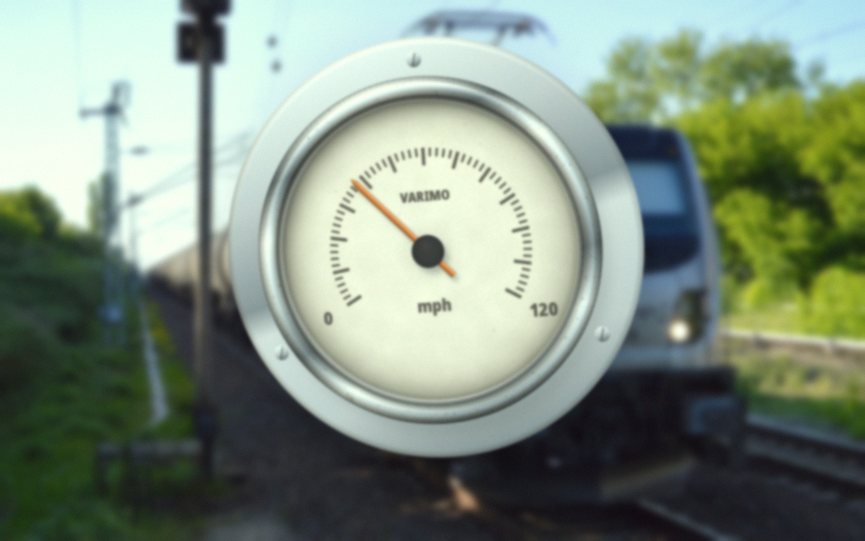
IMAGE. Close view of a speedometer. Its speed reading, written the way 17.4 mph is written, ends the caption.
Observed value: 38 mph
